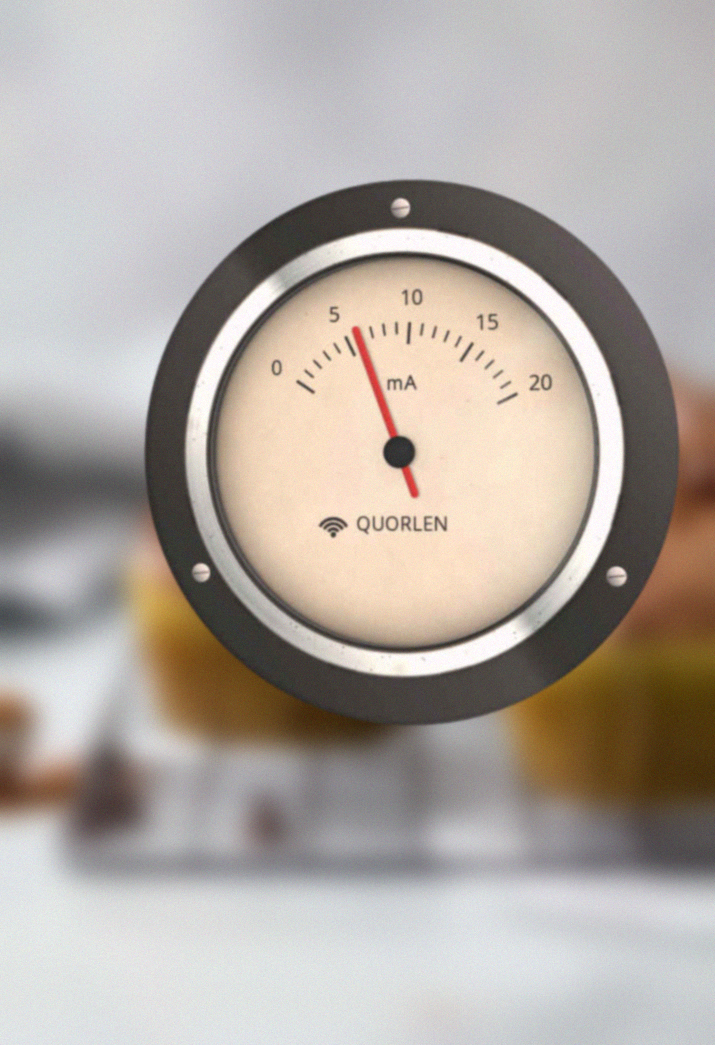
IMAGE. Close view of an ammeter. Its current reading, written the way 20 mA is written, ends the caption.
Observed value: 6 mA
